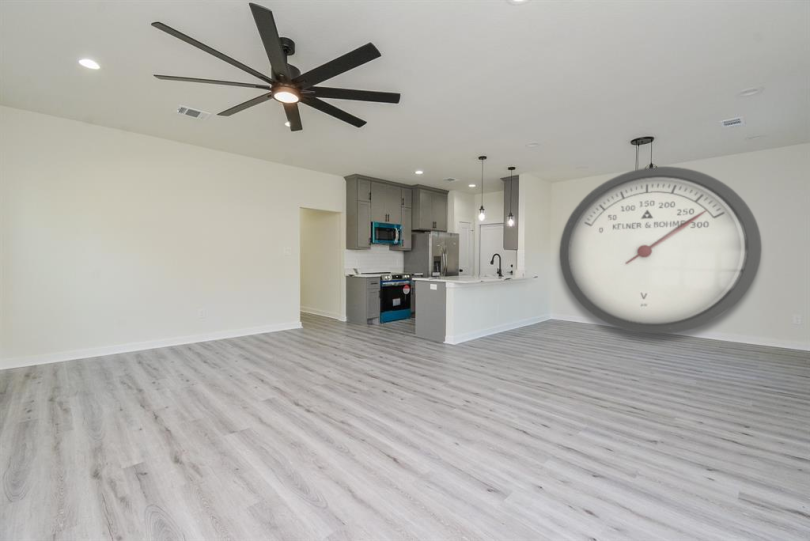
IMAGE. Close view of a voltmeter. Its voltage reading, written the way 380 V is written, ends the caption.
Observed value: 280 V
